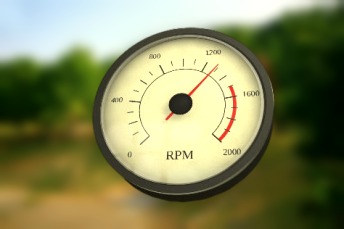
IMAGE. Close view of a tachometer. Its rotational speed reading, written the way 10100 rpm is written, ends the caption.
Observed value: 1300 rpm
